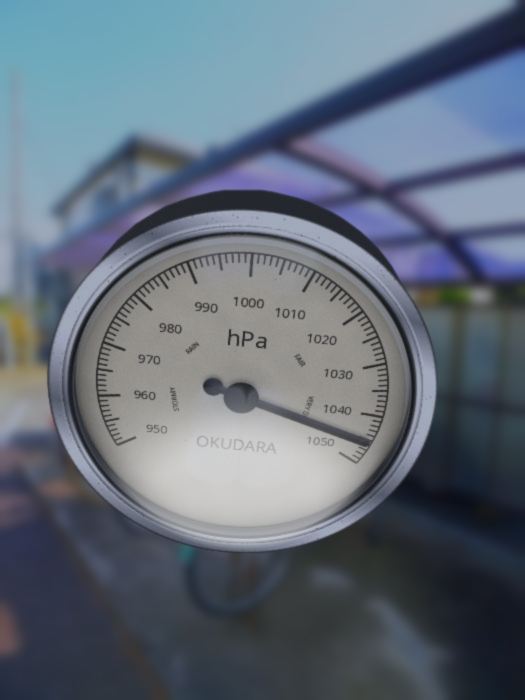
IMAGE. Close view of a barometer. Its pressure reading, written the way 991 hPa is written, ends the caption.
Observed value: 1045 hPa
